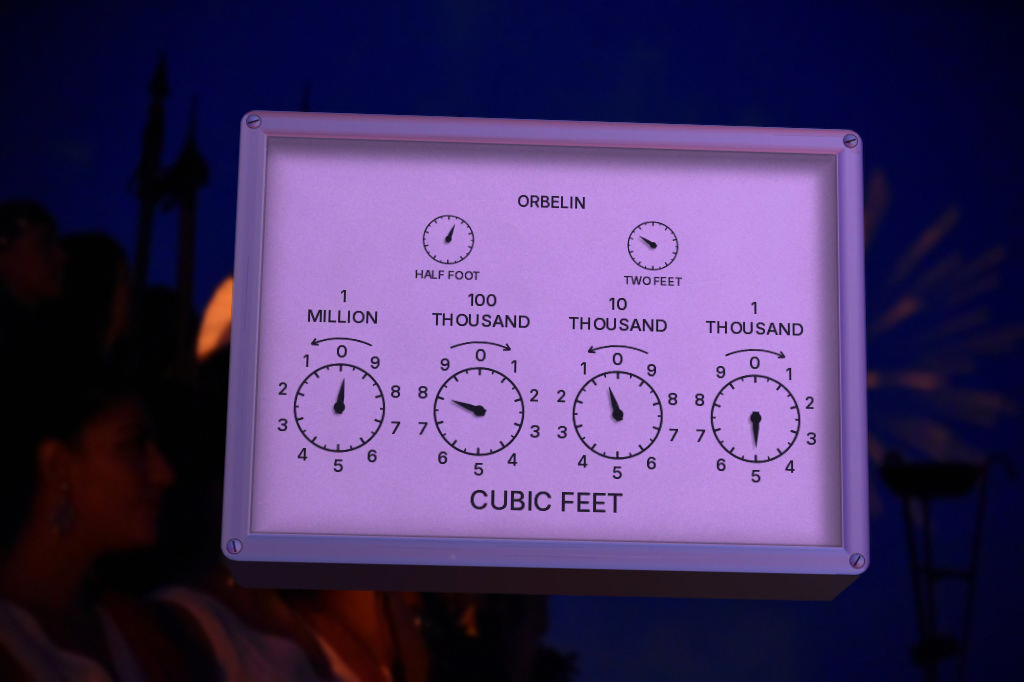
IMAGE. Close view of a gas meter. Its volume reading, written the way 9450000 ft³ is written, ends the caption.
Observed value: 980500 ft³
